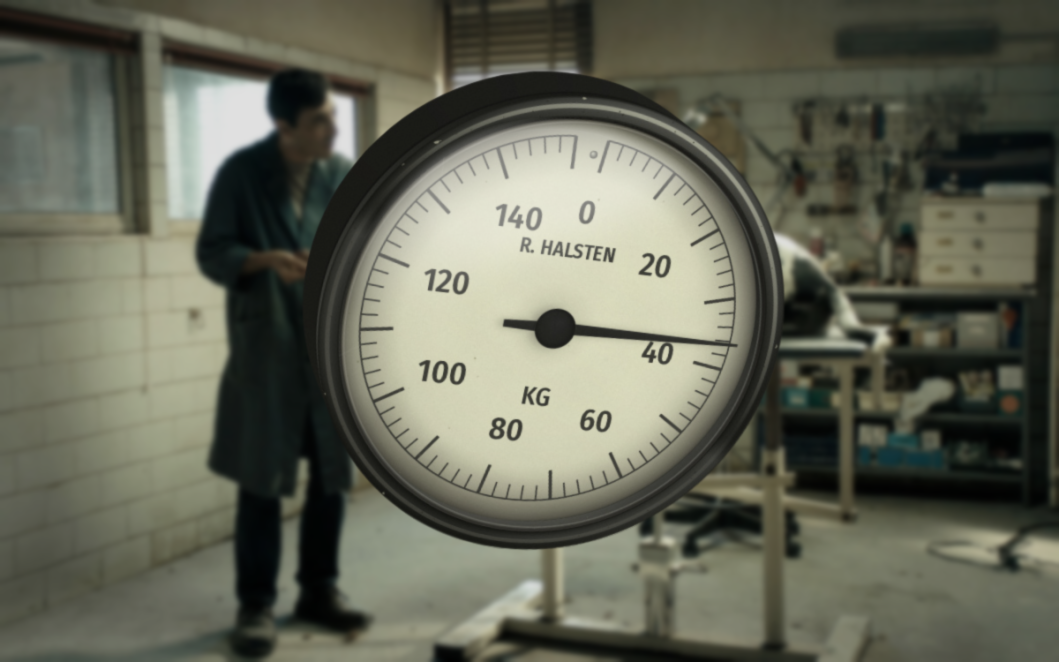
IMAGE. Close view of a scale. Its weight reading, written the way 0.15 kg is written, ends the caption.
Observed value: 36 kg
